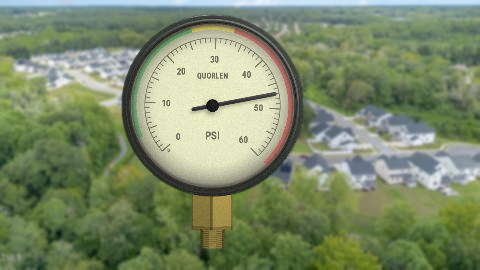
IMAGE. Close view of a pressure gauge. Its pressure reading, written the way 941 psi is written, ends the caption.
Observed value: 47 psi
